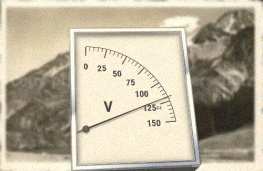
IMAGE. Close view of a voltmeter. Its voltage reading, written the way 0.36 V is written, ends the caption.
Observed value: 120 V
